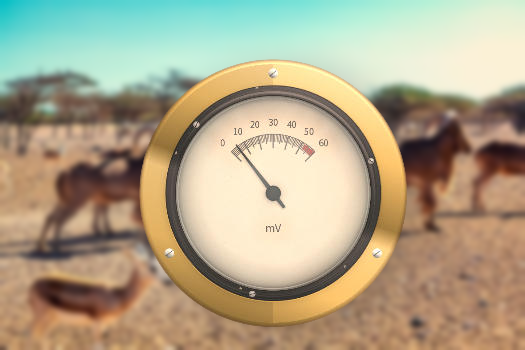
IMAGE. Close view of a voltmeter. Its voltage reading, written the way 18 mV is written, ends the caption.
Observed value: 5 mV
